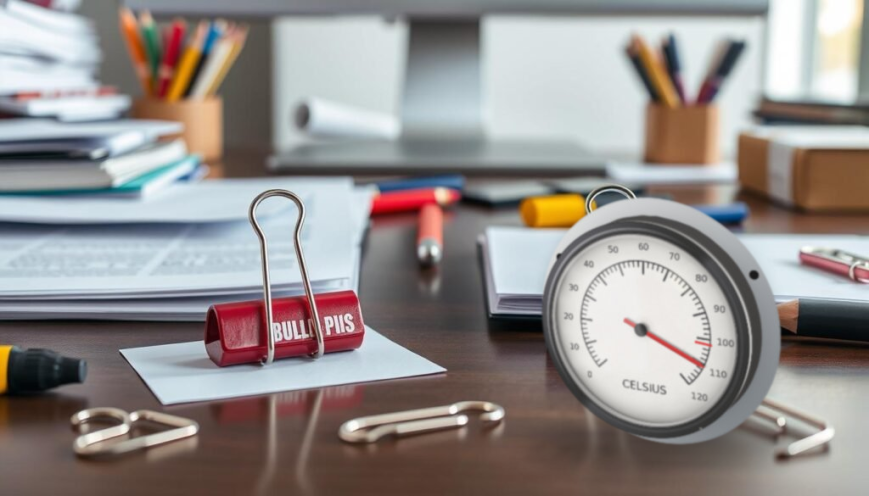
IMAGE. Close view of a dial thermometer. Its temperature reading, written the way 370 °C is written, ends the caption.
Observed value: 110 °C
